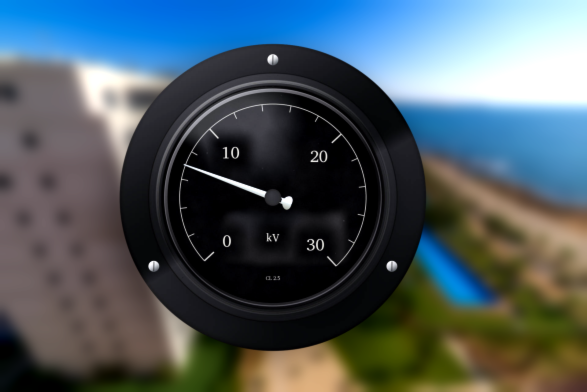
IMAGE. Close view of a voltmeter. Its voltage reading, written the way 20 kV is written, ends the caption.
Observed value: 7 kV
